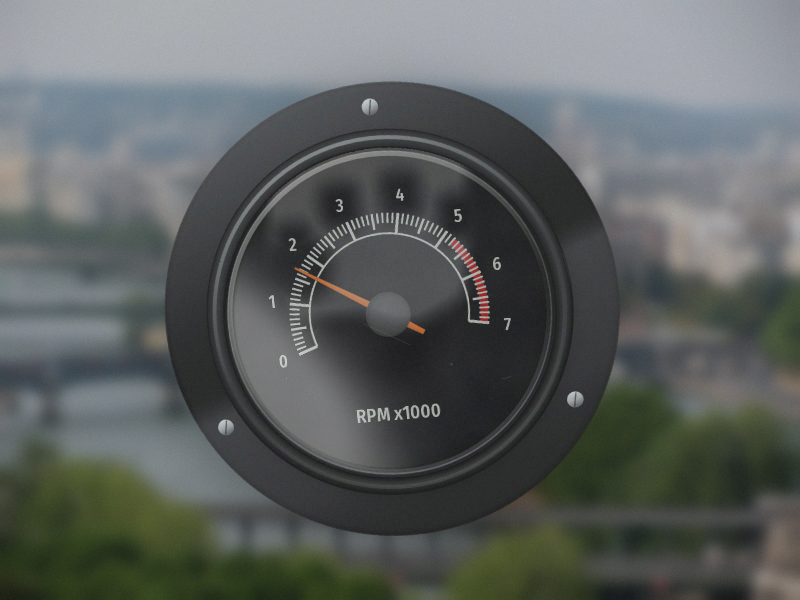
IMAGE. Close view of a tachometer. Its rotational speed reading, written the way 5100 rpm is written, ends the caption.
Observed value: 1700 rpm
